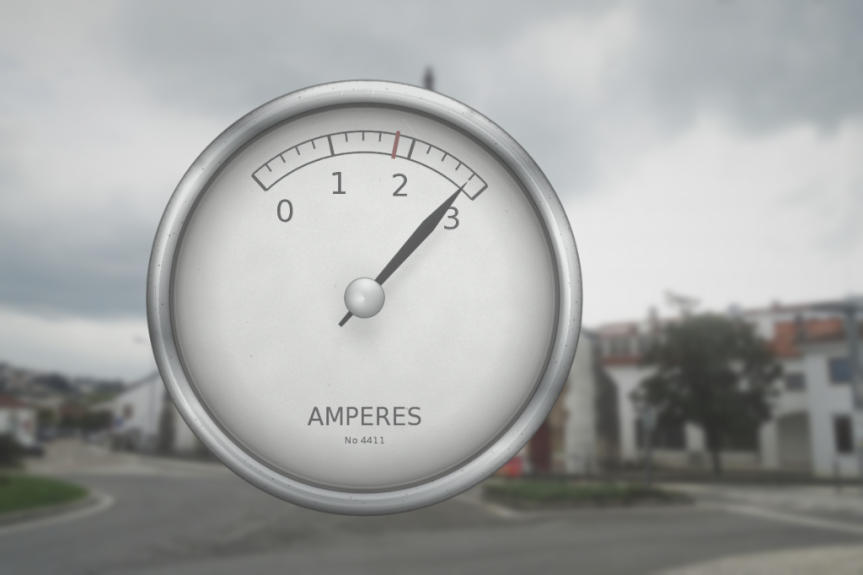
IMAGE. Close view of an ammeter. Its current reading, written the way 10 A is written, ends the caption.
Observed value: 2.8 A
